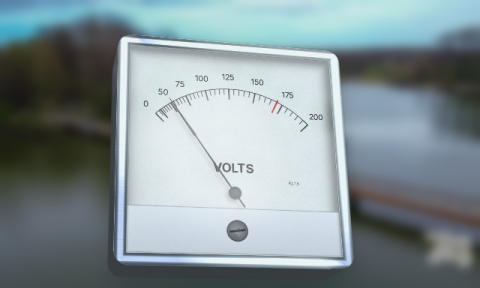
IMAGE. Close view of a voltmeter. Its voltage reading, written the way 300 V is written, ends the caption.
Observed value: 50 V
